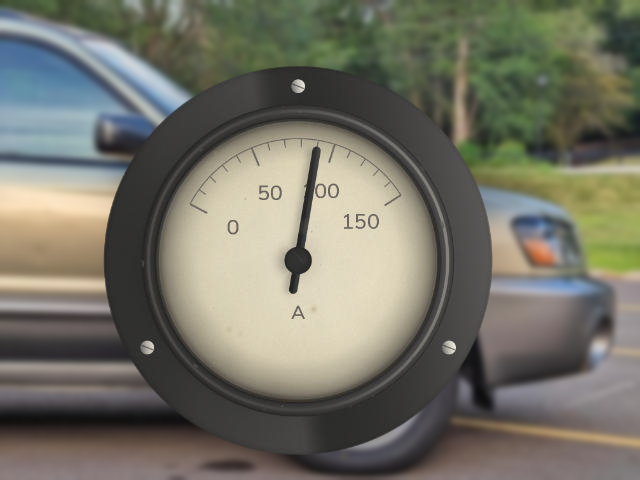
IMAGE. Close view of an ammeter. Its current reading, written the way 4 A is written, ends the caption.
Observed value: 90 A
